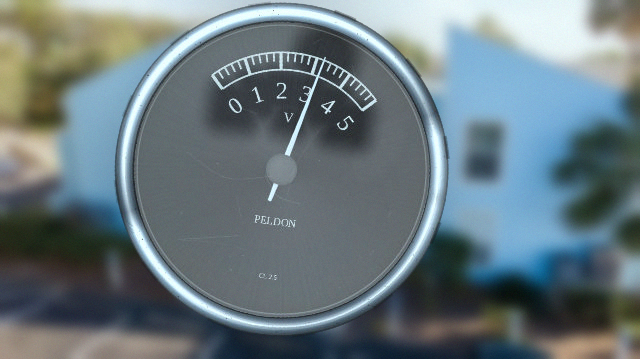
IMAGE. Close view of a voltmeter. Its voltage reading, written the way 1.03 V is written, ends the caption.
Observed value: 3.2 V
